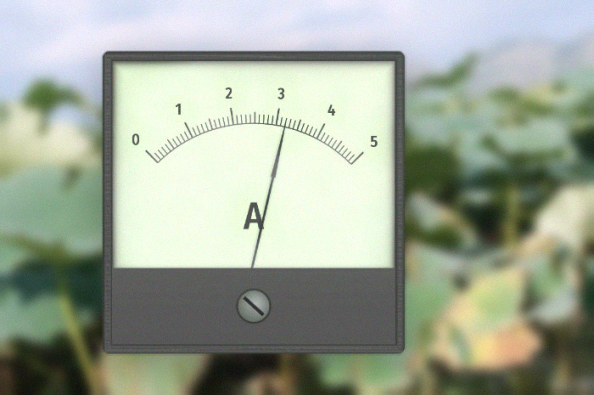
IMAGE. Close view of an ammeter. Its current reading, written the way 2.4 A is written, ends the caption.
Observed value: 3.2 A
